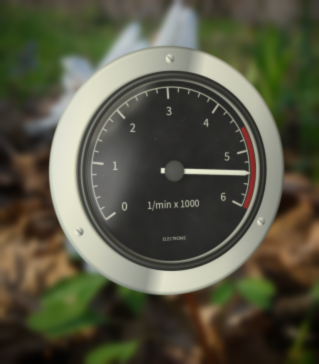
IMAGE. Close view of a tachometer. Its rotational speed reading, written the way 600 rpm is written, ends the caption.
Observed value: 5400 rpm
